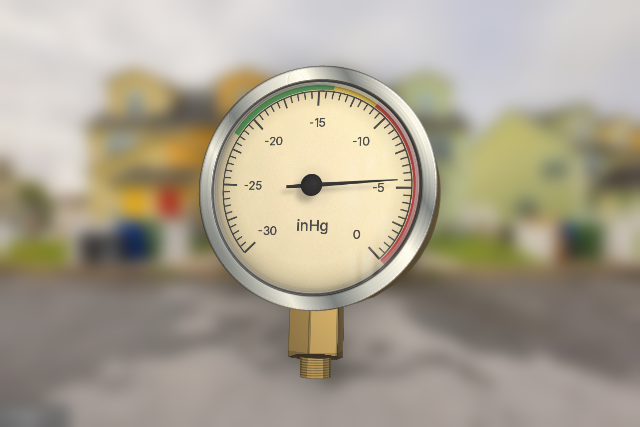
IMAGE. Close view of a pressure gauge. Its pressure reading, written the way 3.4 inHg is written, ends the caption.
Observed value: -5.5 inHg
